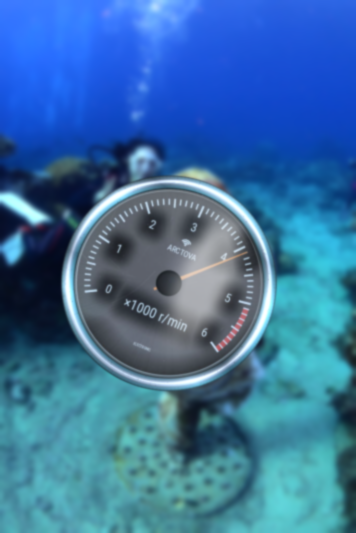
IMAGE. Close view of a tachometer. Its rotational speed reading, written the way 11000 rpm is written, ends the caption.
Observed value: 4100 rpm
